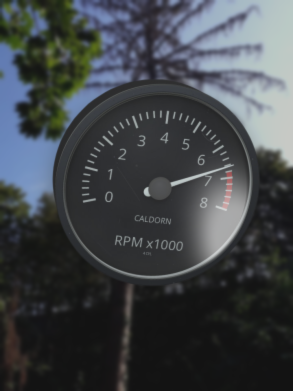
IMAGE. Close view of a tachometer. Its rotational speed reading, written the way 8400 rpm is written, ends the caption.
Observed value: 6600 rpm
